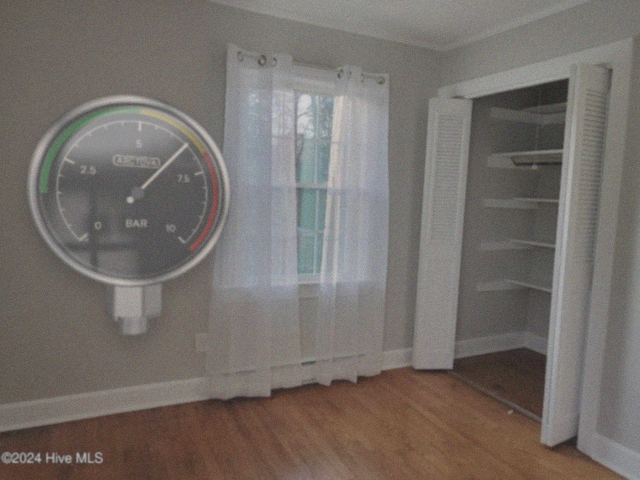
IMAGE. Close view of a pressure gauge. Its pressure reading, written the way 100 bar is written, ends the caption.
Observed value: 6.5 bar
